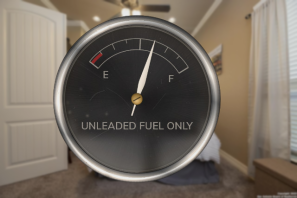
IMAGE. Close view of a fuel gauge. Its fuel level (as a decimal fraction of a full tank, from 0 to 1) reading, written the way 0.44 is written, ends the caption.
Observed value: 0.625
